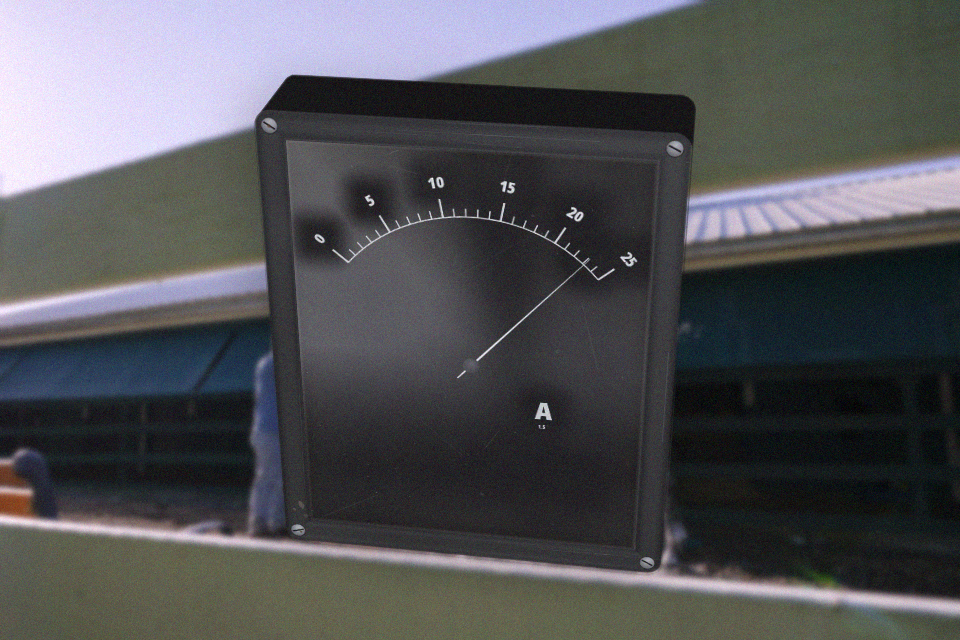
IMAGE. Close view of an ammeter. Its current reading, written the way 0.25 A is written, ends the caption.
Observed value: 23 A
